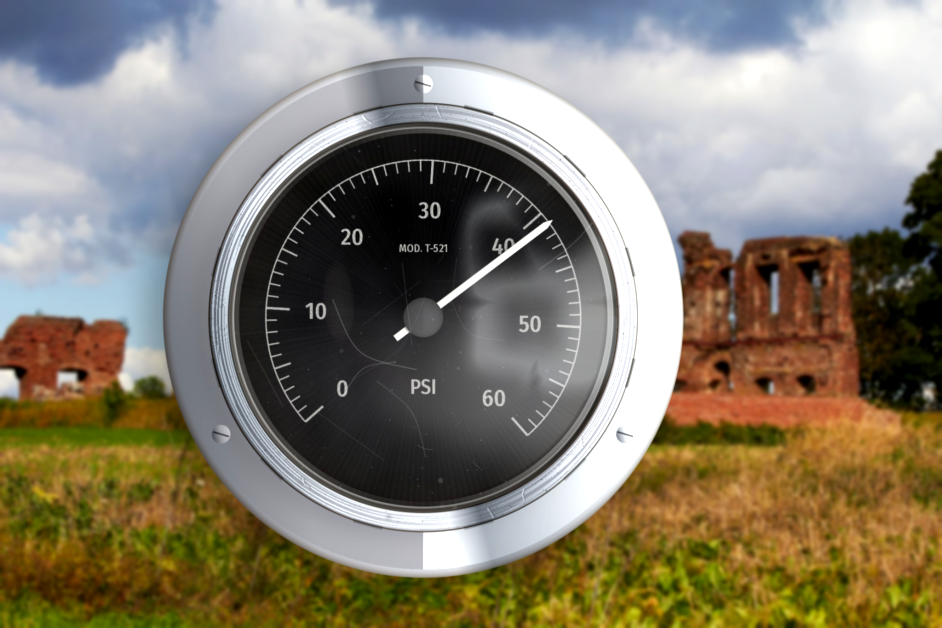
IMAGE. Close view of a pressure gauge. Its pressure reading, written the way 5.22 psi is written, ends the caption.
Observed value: 41 psi
